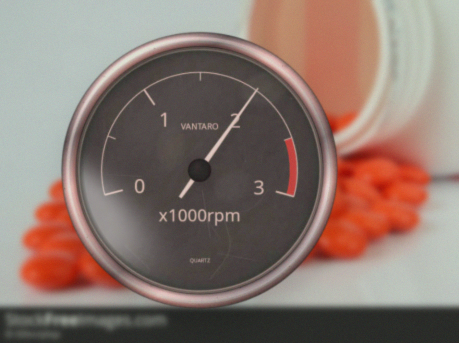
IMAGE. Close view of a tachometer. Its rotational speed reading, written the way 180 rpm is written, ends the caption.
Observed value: 2000 rpm
